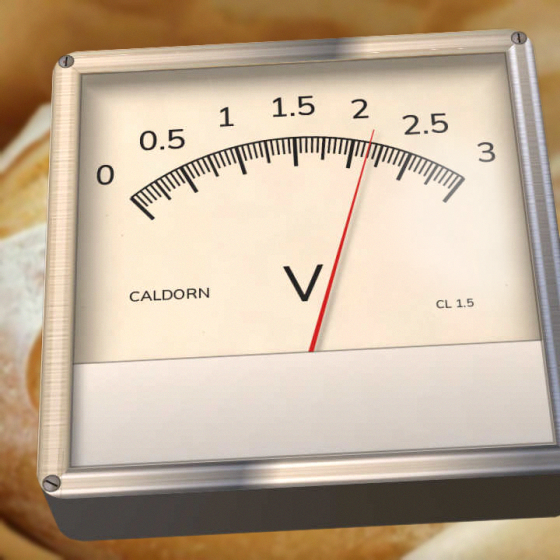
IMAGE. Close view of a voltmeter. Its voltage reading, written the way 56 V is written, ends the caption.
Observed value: 2.15 V
